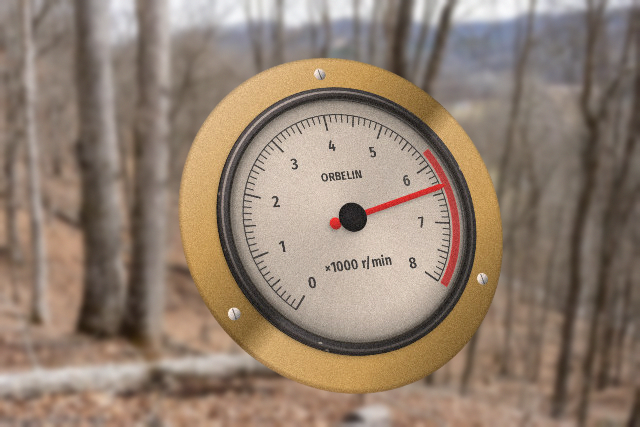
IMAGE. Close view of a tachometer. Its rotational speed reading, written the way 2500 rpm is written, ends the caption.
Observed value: 6400 rpm
